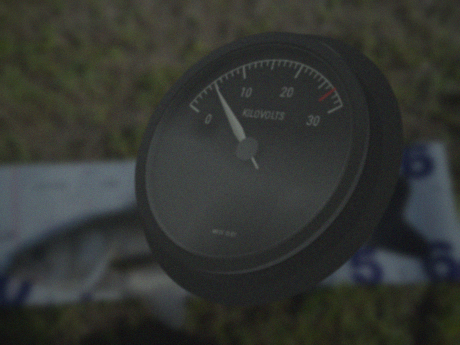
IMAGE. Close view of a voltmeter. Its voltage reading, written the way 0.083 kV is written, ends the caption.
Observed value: 5 kV
